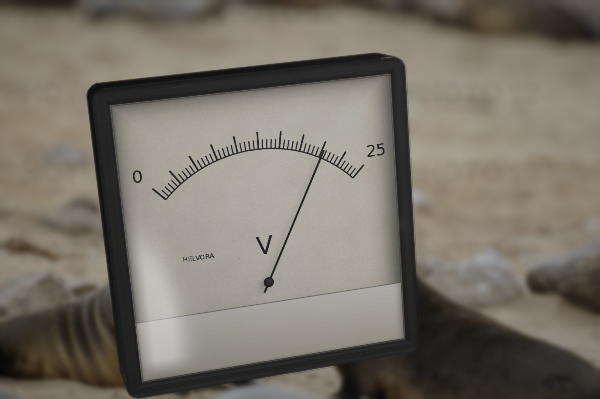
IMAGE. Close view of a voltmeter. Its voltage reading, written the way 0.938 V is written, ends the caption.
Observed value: 20 V
